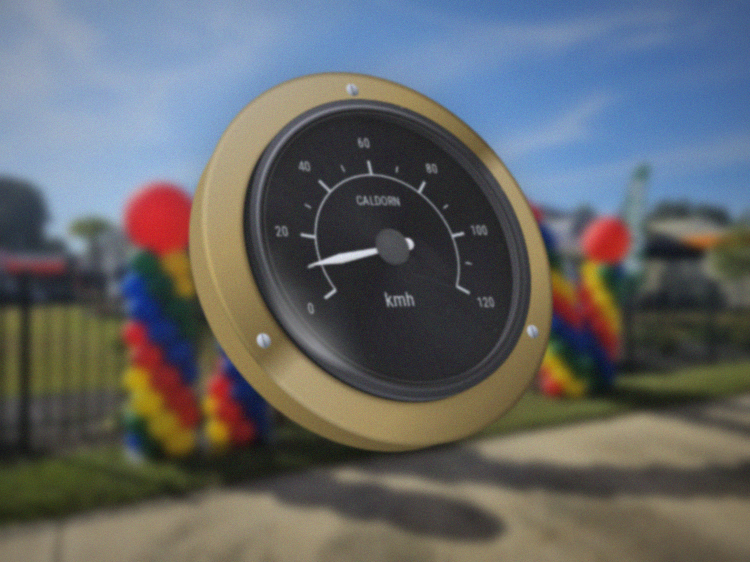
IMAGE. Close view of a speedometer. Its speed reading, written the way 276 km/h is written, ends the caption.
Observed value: 10 km/h
